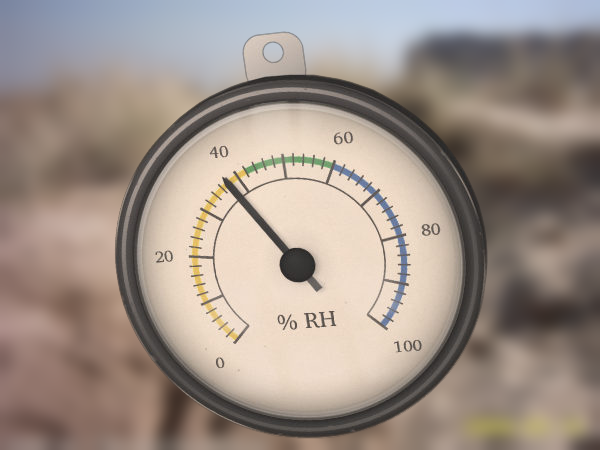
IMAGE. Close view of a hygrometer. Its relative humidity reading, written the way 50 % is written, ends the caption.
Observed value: 38 %
